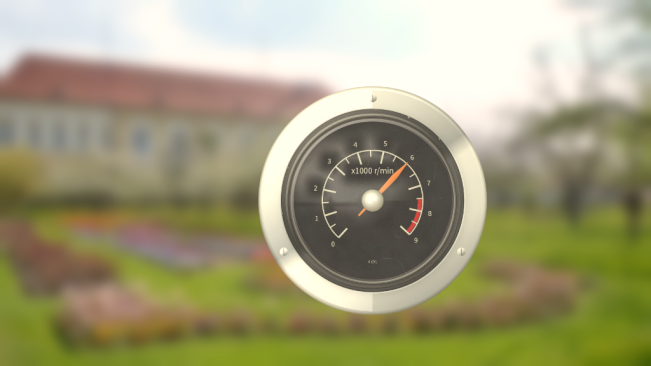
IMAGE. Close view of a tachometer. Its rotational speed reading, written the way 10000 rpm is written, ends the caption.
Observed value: 6000 rpm
